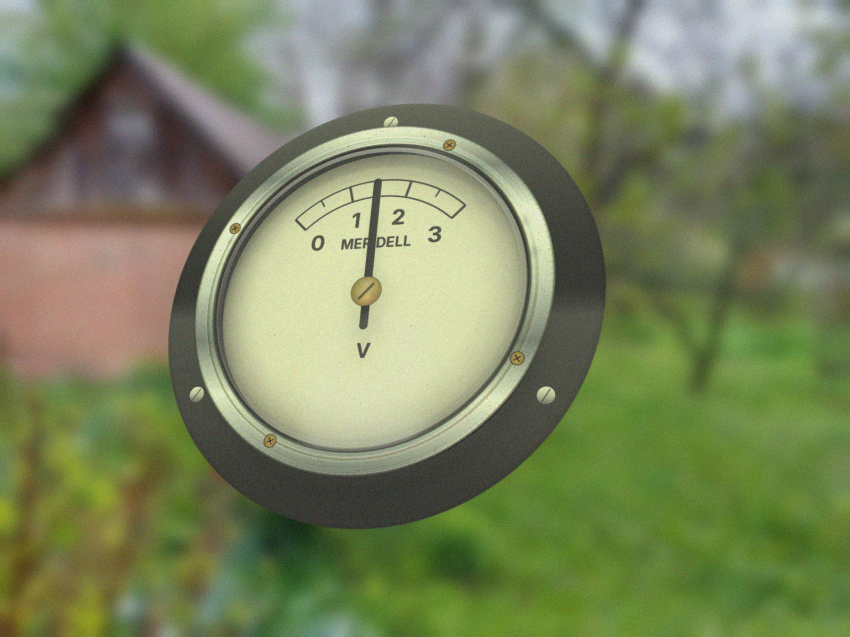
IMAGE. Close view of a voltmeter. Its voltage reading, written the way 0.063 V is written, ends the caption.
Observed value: 1.5 V
